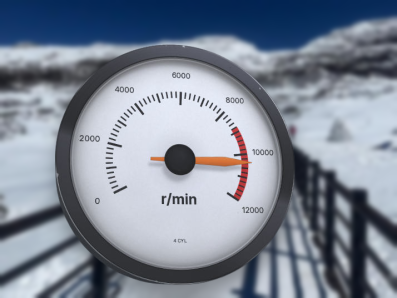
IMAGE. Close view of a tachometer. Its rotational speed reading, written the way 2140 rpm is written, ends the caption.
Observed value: 10400 rpm
